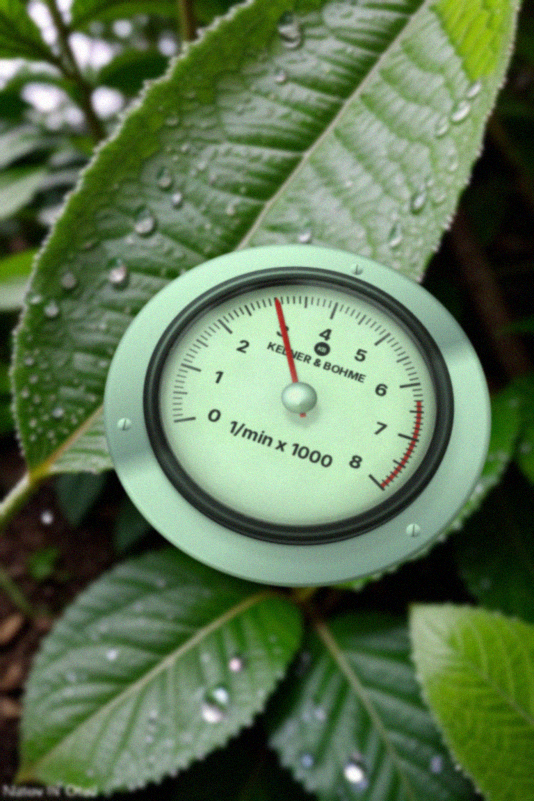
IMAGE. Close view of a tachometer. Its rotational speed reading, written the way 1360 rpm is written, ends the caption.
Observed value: 3000 rpm
